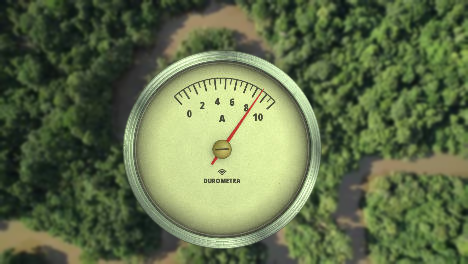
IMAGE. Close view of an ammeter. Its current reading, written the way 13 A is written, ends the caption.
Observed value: 8.5 A
